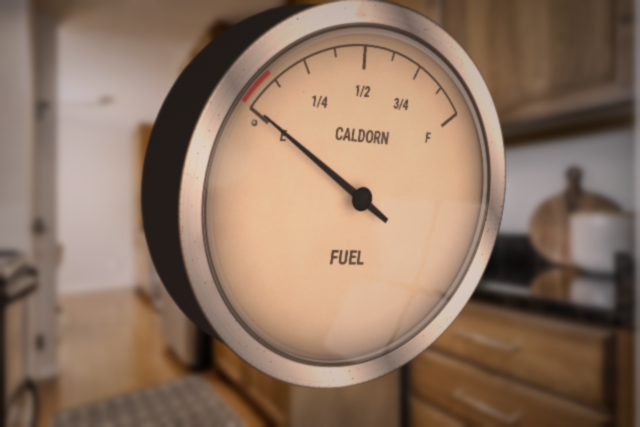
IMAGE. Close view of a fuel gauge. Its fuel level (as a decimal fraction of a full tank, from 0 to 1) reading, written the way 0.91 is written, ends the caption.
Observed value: 0
